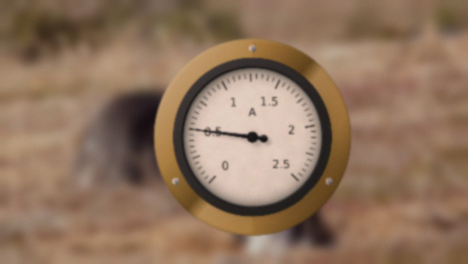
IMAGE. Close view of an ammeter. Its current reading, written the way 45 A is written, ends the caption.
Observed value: 0.5 A
